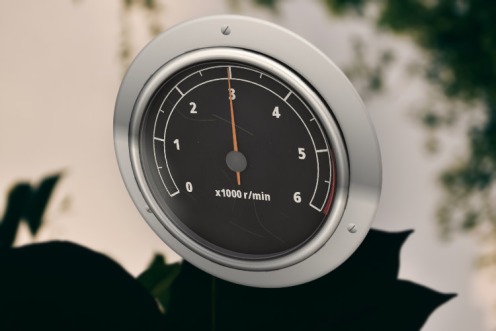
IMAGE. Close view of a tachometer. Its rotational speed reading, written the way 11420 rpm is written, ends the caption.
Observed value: 3000 rpm
